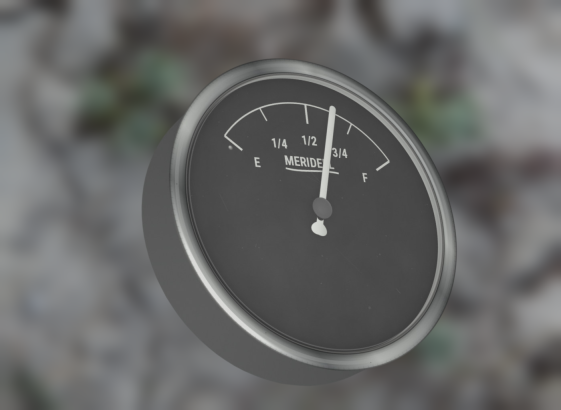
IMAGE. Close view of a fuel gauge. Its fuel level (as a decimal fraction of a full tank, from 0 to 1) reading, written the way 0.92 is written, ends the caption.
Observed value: 0.625
